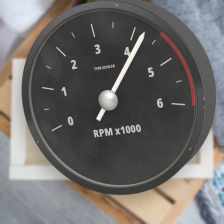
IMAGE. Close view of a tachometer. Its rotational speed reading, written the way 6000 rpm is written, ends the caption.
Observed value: 4250 rpm
